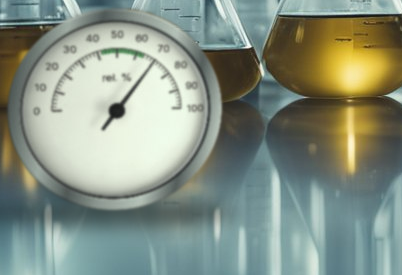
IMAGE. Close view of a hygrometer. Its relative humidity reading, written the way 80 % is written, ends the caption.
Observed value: 70 %
